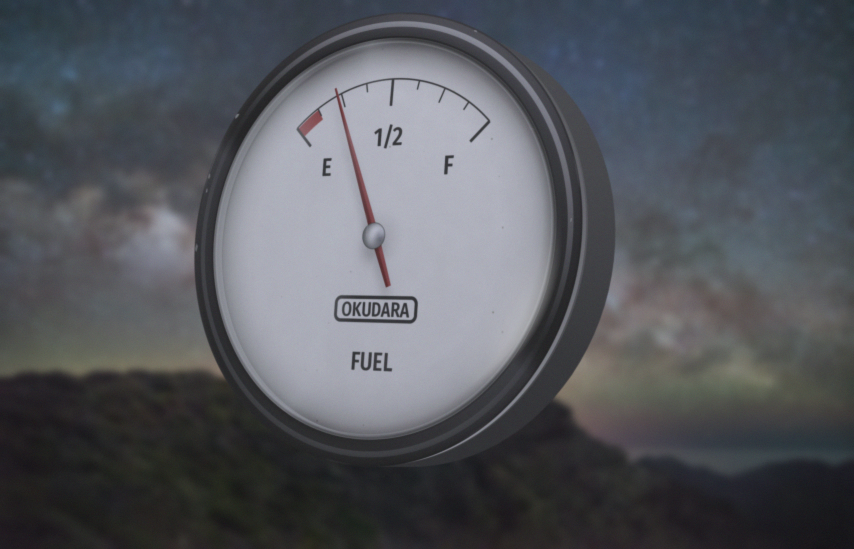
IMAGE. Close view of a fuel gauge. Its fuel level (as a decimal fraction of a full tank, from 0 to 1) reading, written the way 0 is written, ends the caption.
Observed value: 0.25
